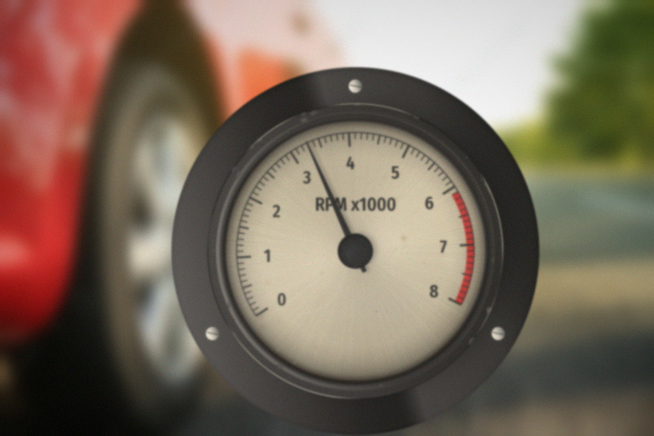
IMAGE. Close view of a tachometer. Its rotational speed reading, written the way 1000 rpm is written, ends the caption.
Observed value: 3300 rpm
